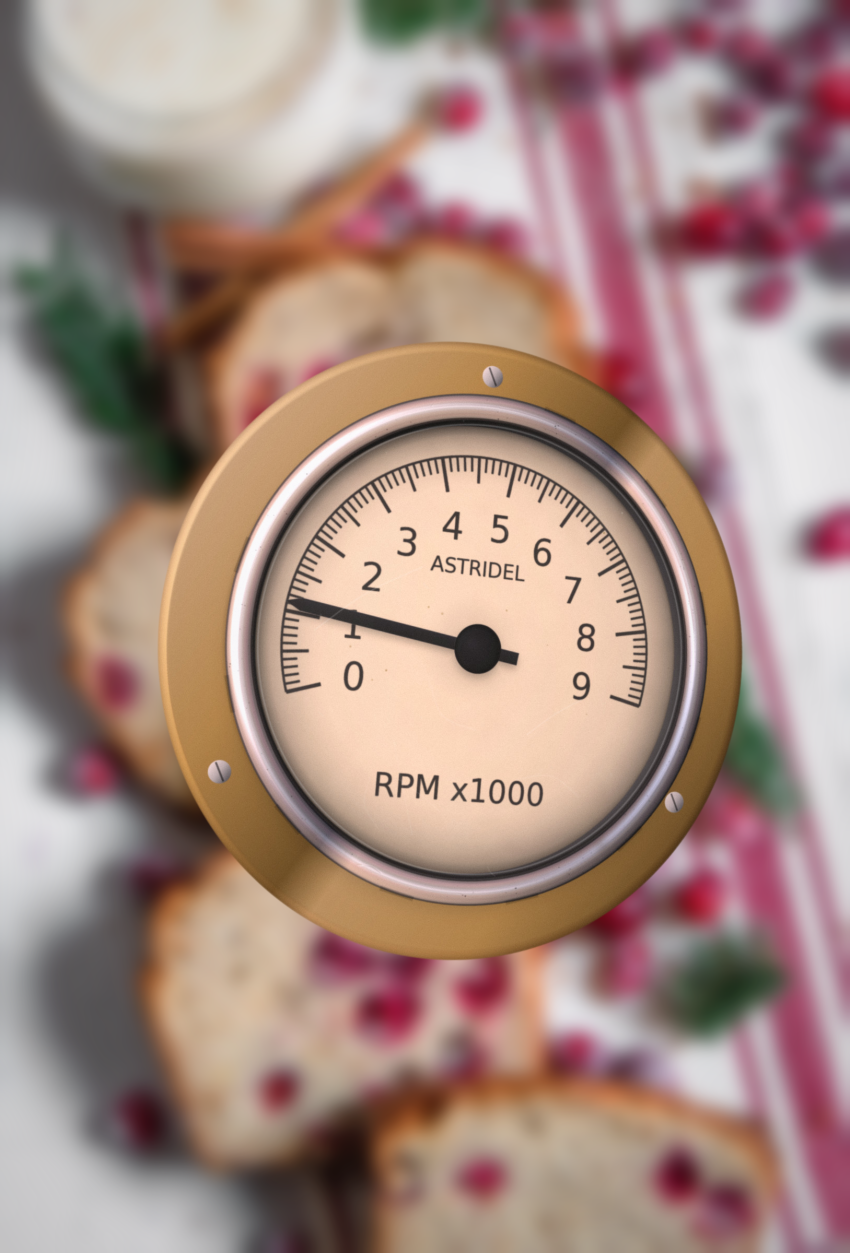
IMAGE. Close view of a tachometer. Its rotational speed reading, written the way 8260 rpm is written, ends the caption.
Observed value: 1100 rpm
